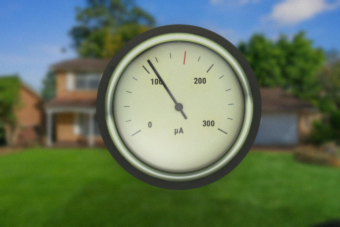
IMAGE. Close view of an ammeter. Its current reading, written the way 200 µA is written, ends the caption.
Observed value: 110 µA
